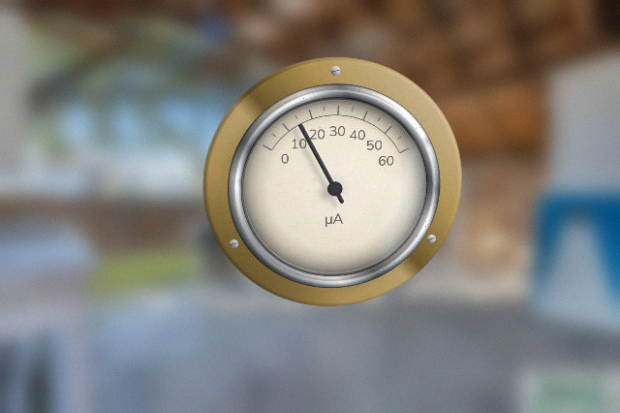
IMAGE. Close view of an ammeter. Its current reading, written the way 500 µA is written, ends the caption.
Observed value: 15 µA
